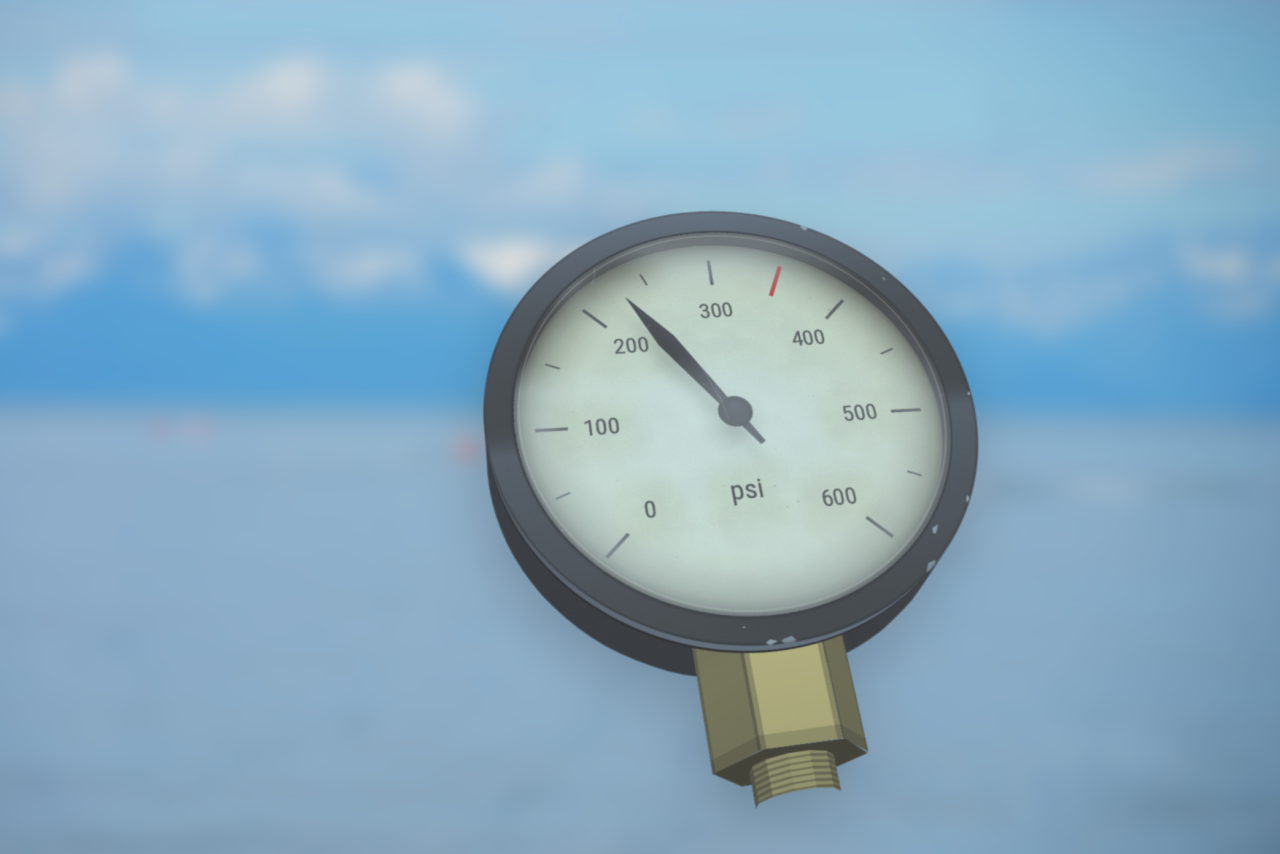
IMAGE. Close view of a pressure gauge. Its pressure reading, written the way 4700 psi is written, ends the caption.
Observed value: 225 psi
